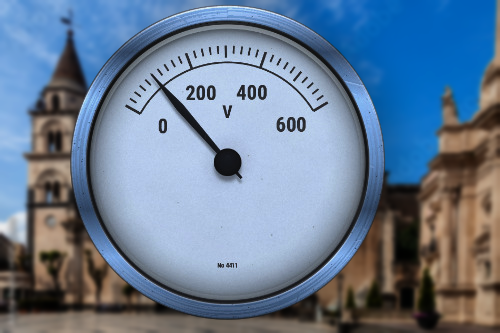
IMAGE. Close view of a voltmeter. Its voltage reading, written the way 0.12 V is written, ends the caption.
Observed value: 100 V
